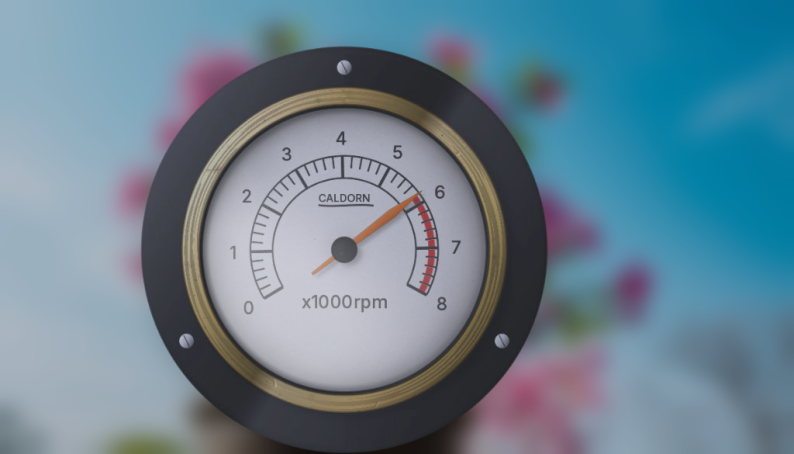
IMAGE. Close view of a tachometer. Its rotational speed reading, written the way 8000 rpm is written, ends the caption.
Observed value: 5800 rpm
